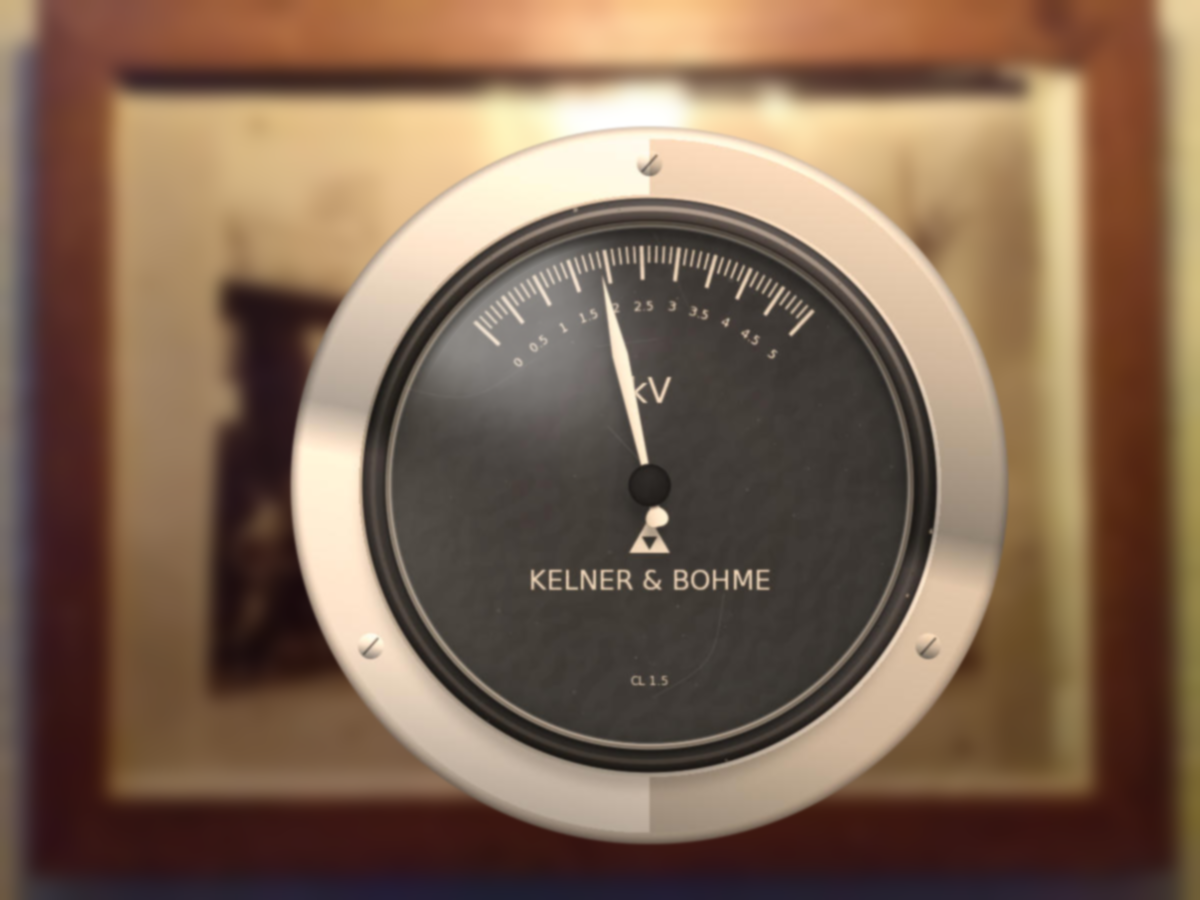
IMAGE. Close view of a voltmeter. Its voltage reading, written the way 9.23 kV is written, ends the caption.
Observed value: 1.9 kV
